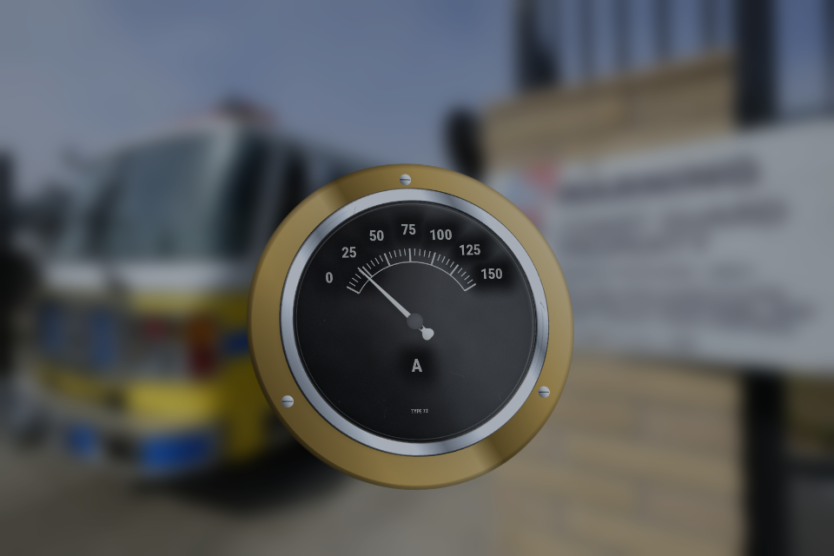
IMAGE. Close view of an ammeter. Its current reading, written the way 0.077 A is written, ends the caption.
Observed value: 20 A
